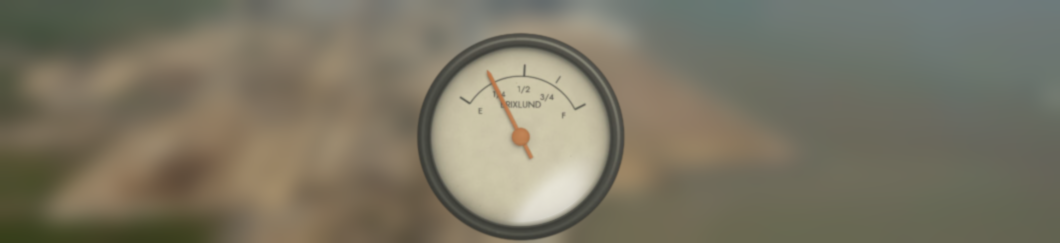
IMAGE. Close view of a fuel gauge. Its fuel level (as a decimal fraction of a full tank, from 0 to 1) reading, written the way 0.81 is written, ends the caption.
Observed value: 0.25
